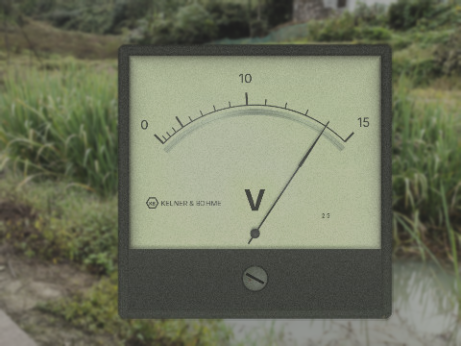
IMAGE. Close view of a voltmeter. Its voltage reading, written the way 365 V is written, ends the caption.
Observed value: 14 V
